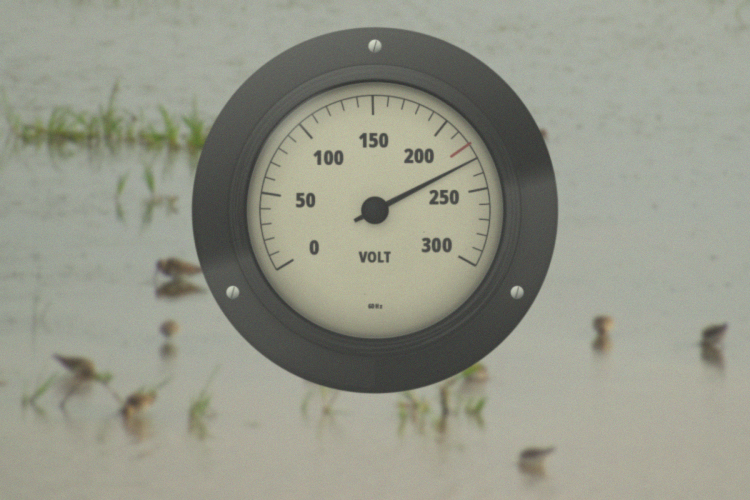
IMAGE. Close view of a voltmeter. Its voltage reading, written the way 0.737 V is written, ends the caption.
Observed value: 230 V
